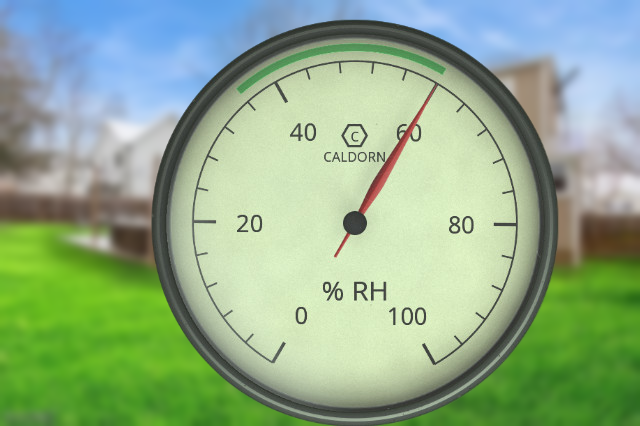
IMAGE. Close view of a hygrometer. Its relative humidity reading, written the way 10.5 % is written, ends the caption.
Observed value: 60 %
